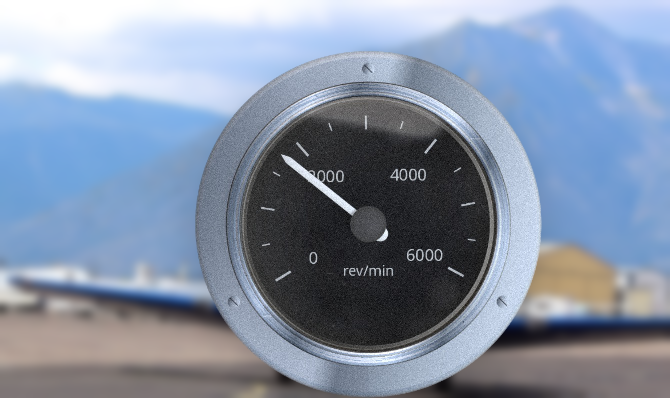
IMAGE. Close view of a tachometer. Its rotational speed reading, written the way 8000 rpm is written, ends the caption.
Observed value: 1750 rpm
